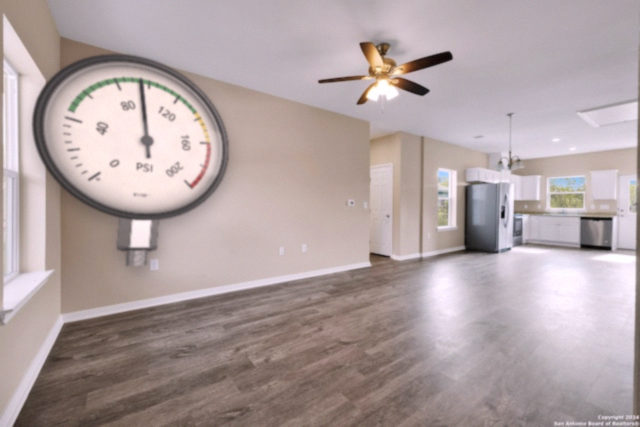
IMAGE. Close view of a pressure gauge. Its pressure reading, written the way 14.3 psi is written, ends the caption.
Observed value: 95 psi
